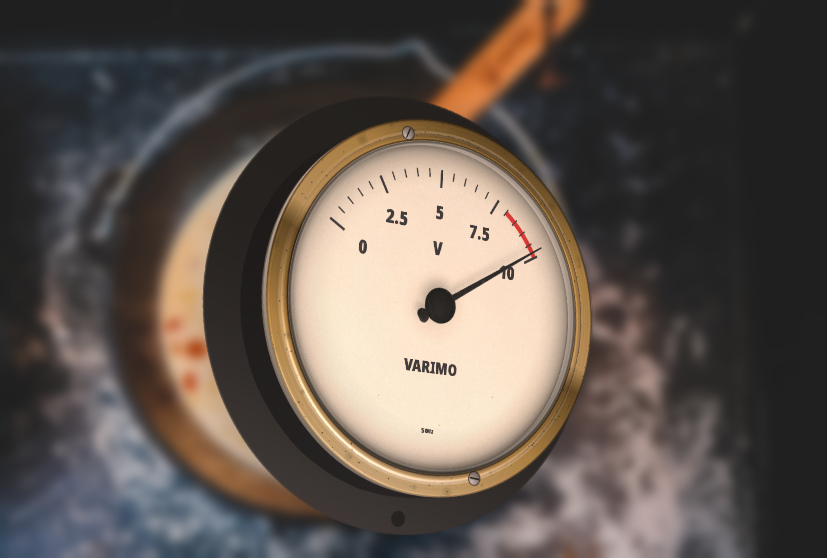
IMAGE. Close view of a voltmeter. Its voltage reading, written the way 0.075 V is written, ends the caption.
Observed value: 9.75 V
